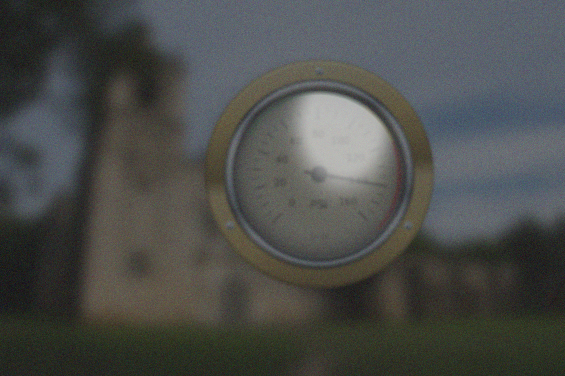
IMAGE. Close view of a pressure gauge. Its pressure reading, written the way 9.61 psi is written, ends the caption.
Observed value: 140 psi
